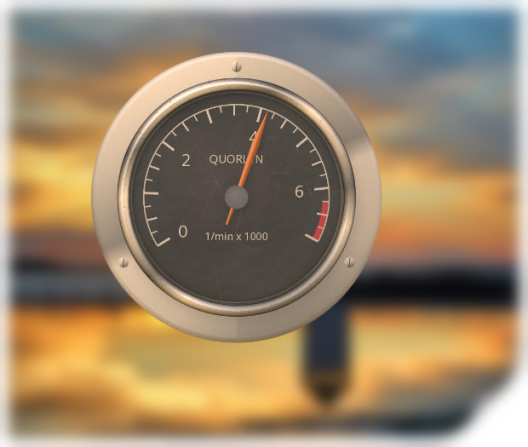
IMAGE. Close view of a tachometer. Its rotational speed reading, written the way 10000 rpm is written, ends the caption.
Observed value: 4125 rpm
